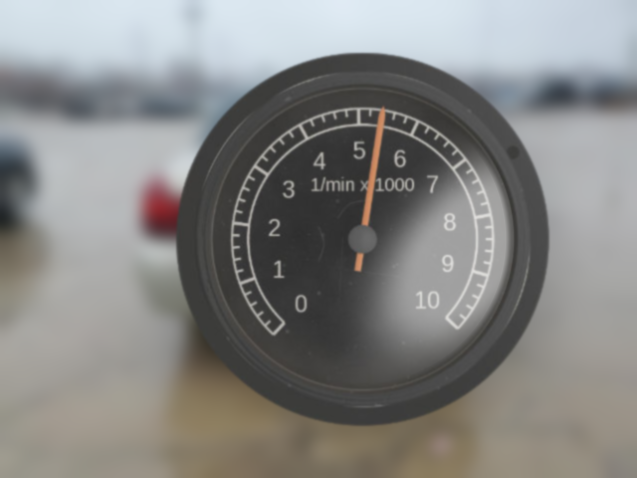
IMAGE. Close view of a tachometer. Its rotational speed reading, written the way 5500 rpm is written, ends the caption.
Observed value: 5400 rpm
